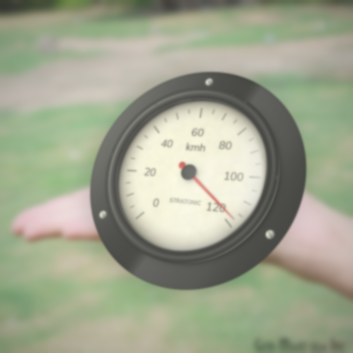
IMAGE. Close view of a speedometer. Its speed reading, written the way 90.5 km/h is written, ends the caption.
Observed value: 117.5 km/h
